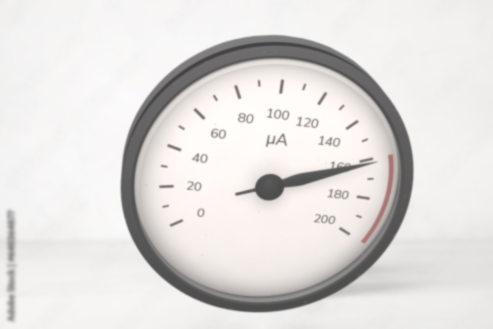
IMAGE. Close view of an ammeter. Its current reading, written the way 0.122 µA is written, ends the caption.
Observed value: 160 µA
